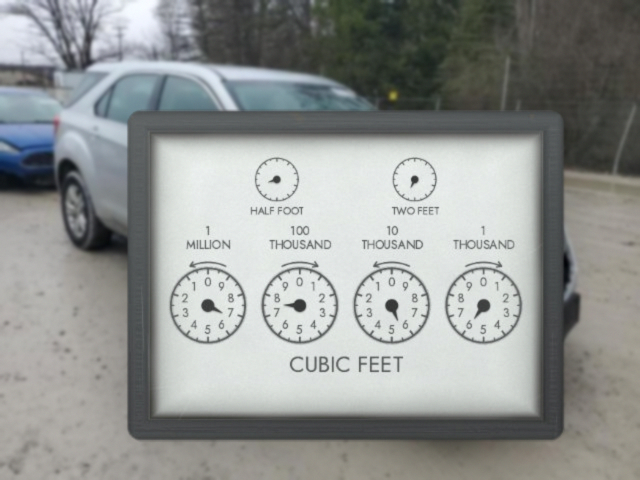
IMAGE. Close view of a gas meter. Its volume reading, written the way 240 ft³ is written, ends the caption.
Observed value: 675600 ft³
